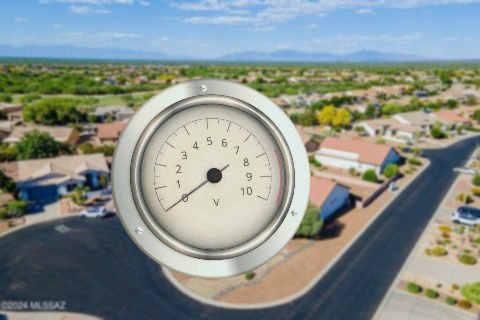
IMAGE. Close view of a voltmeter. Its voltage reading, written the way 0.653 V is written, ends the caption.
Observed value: 0 V
